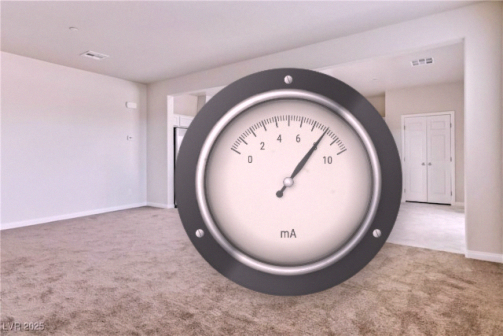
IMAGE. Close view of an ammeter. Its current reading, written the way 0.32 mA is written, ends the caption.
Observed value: 8 mA
